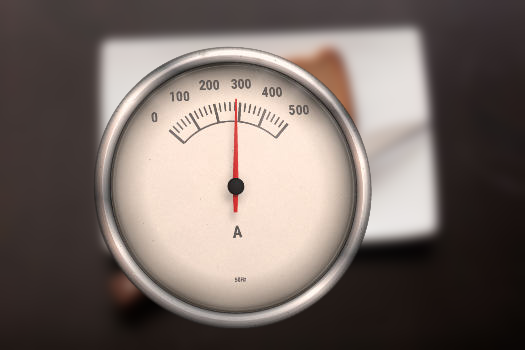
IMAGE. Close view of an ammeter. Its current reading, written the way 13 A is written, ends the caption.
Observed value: 280 A
